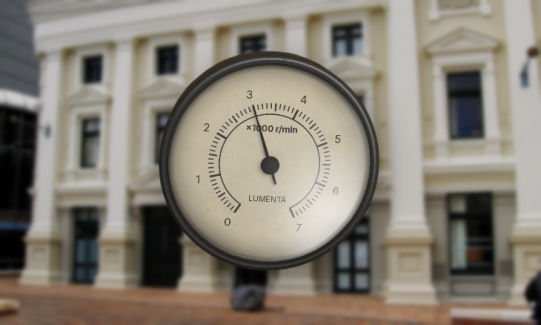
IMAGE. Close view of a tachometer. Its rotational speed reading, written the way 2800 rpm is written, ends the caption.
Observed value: 3000 rpm
